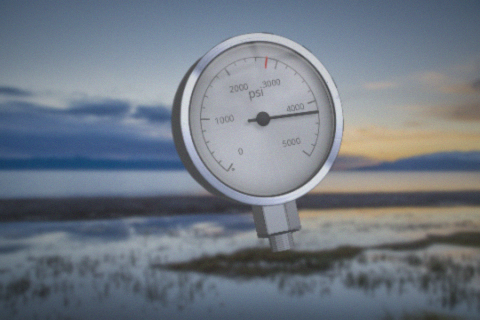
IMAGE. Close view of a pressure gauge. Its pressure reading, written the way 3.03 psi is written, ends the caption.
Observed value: 4200 psi
